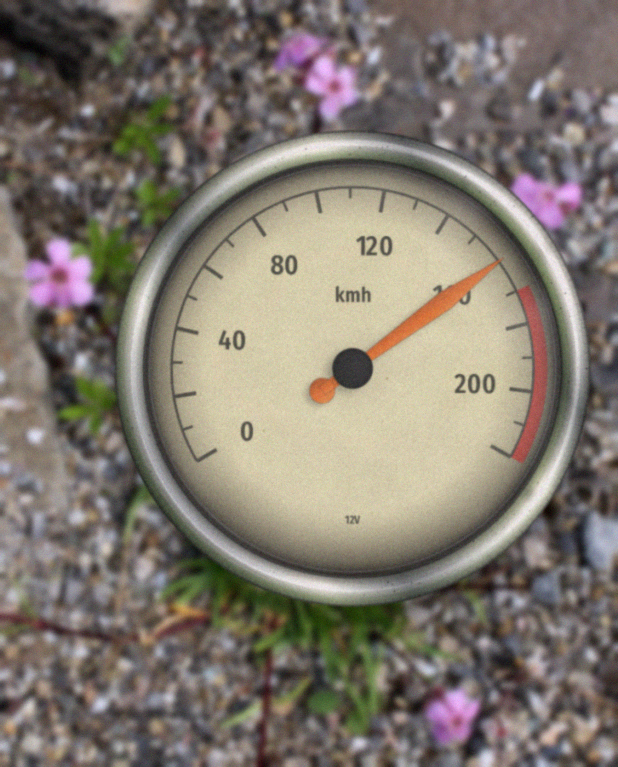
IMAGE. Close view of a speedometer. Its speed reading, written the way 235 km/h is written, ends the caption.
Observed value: 160 km/h
